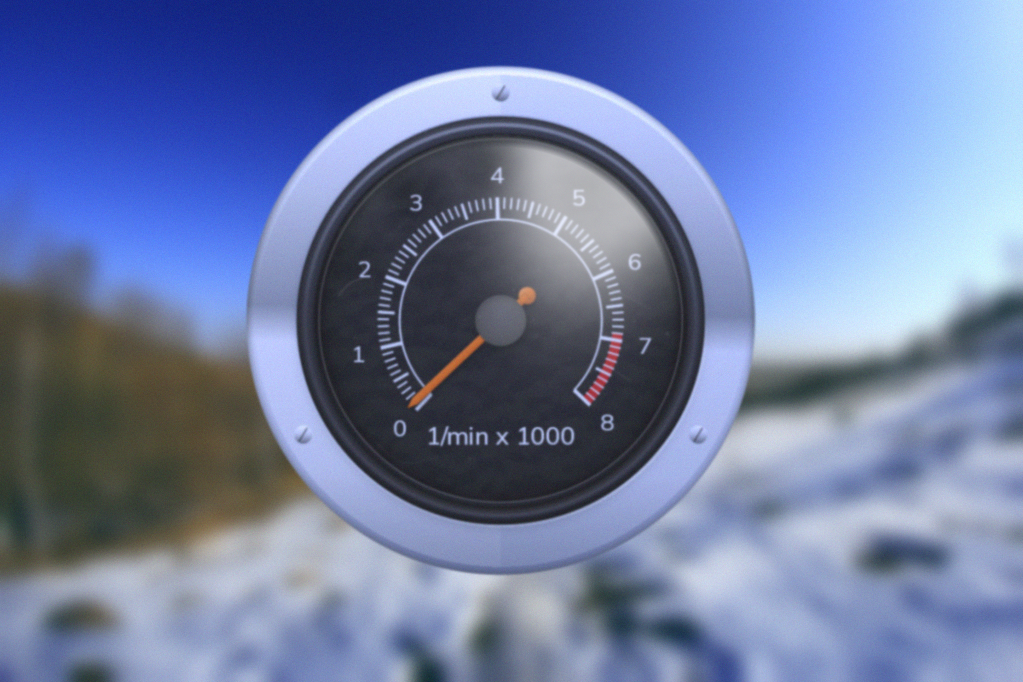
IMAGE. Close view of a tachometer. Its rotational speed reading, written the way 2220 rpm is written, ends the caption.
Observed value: 100 rpm
